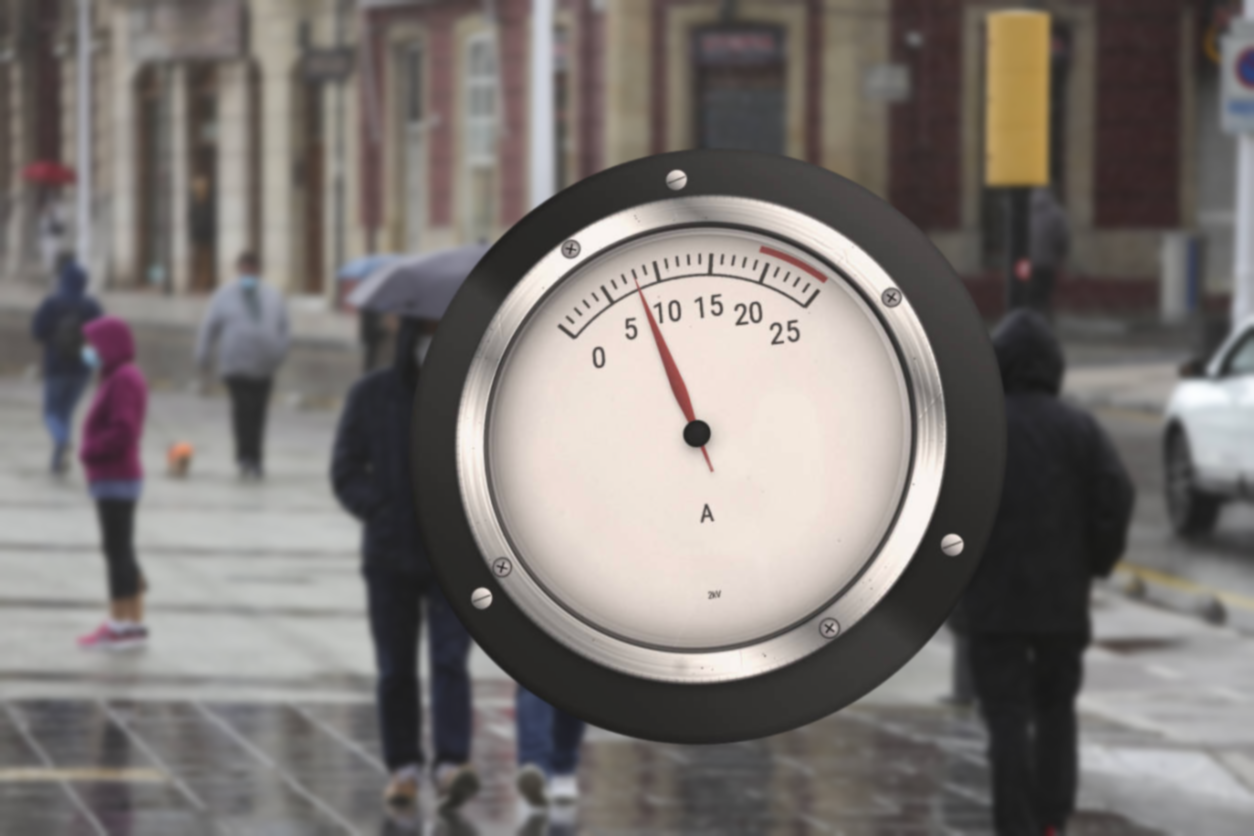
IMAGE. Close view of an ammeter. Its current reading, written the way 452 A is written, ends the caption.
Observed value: 8 A
